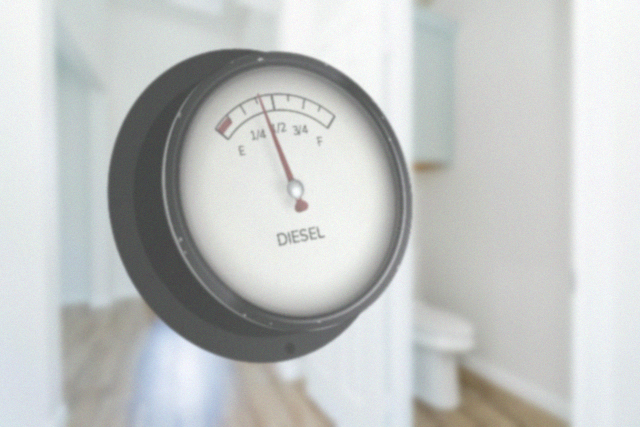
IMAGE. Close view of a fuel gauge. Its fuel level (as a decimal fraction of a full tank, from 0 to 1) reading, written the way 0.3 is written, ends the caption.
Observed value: 0.375
